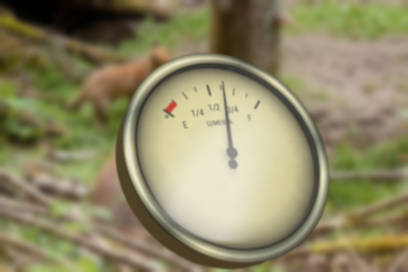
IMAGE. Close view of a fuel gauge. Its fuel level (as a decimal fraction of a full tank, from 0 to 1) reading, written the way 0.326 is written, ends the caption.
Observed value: 0.625
